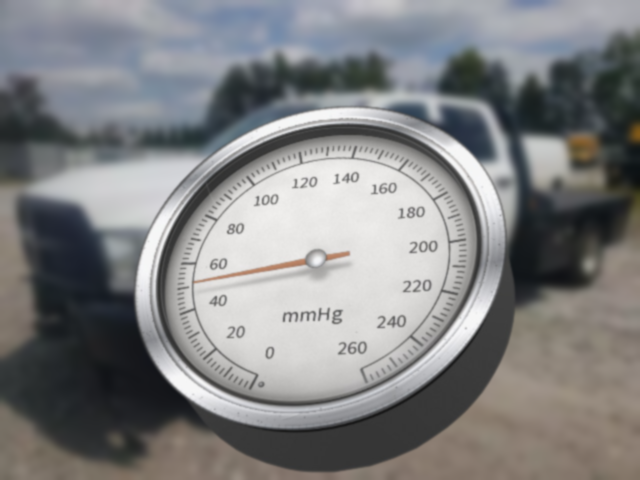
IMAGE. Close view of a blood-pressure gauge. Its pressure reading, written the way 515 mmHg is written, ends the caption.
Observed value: 50 mmHg
